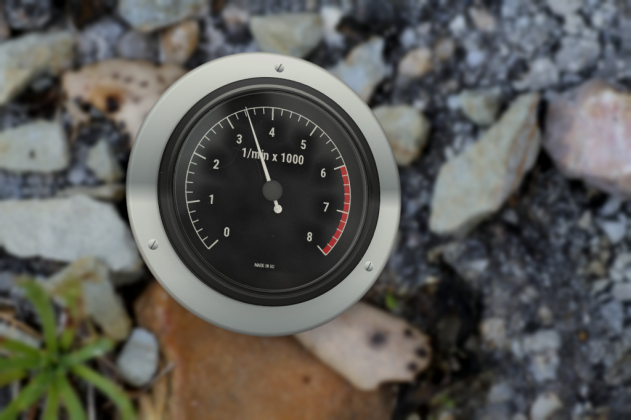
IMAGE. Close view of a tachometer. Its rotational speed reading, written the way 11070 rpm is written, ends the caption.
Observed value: 3400 rpm
